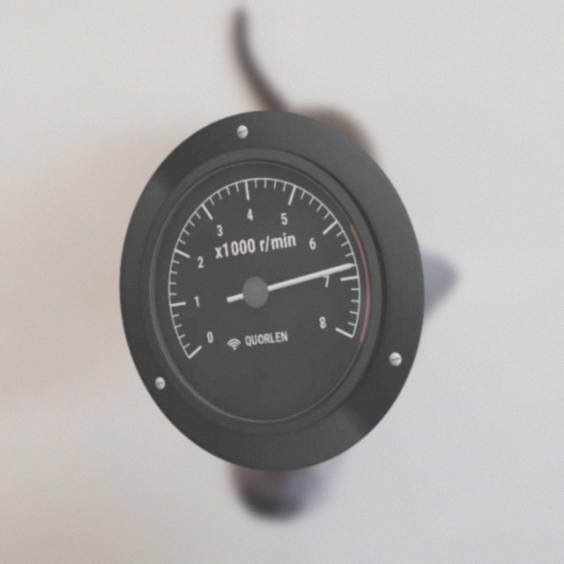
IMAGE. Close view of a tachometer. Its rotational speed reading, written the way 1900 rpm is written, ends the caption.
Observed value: 6800 rpm
